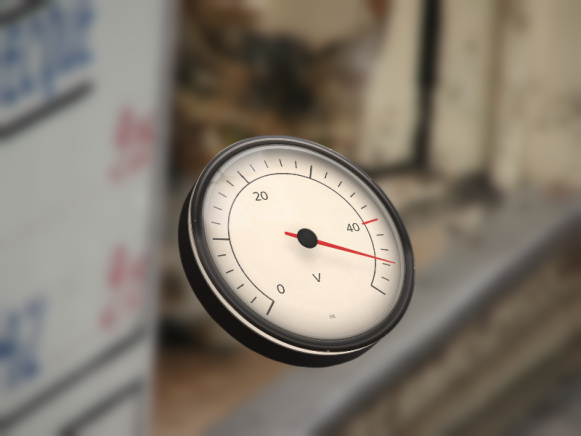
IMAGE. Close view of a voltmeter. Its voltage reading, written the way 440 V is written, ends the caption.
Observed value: 46 V
